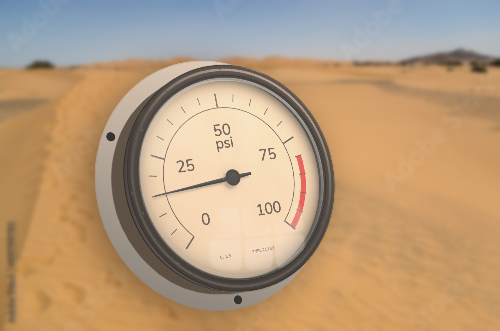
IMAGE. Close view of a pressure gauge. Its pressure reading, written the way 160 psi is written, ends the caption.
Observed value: 15 psi
